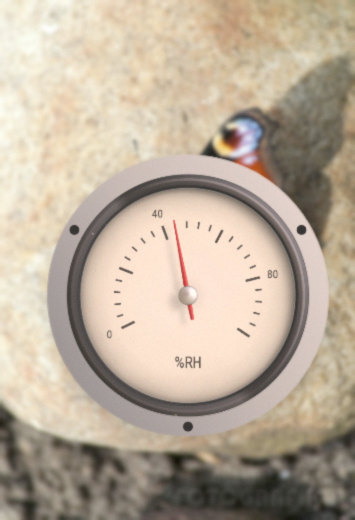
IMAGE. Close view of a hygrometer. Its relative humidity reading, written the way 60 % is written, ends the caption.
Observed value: 44 %
